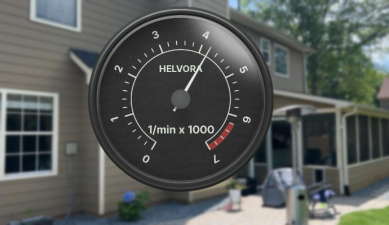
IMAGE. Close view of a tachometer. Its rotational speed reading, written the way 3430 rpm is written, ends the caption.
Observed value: 4200 rpm
